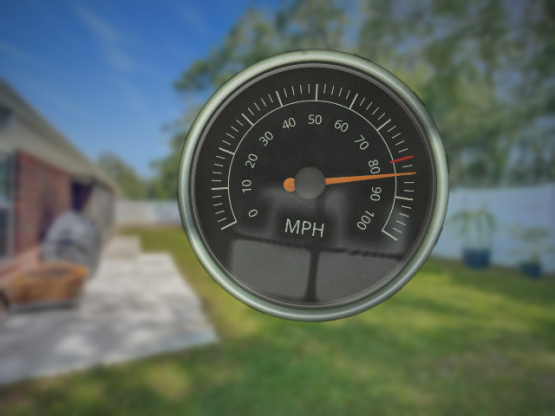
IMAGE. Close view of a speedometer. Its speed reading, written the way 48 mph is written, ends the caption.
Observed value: 84 mph
